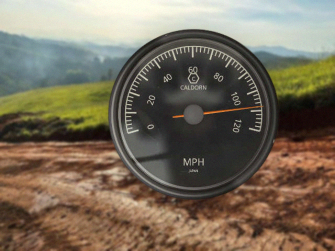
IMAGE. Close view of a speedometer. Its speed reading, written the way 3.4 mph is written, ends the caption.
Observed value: 108 mph
